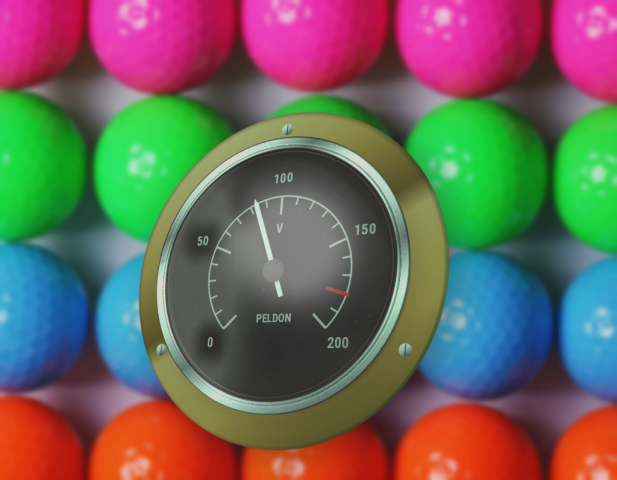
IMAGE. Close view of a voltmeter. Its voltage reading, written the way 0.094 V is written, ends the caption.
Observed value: 85 V
